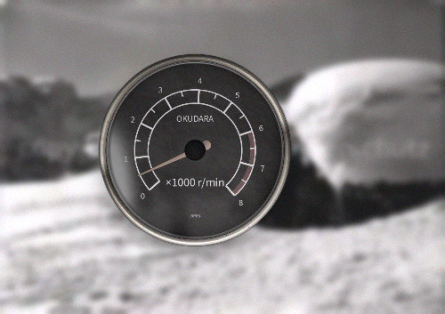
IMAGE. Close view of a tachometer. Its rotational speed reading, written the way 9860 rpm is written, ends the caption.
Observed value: 500 rpm
